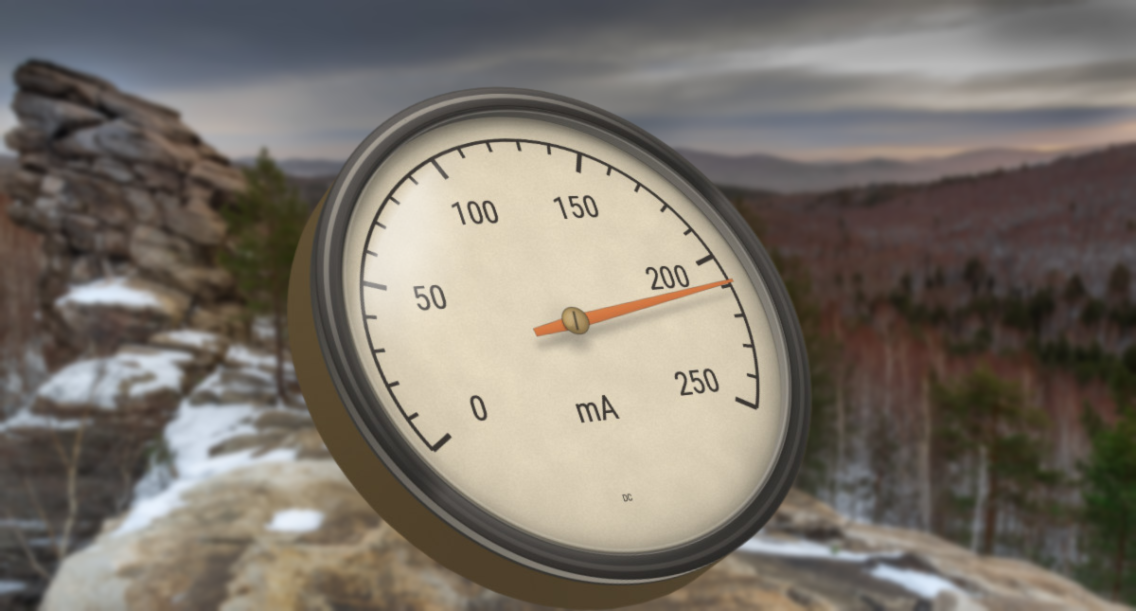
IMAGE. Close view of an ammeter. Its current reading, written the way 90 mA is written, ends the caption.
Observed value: 210 mA
